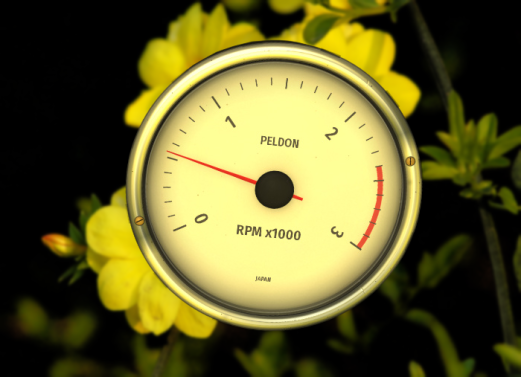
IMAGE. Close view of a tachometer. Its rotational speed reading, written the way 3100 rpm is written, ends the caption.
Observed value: 550 rpm
